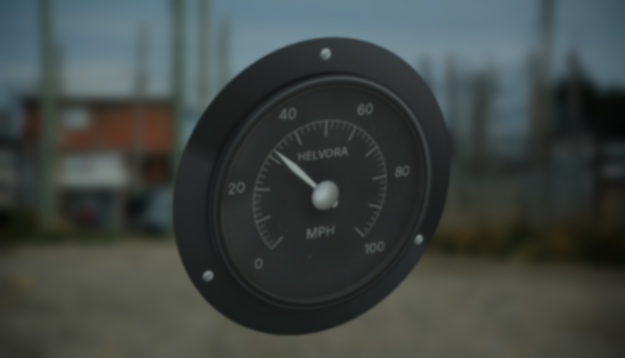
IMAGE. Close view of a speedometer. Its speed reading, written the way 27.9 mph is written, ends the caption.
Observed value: 32 mph
